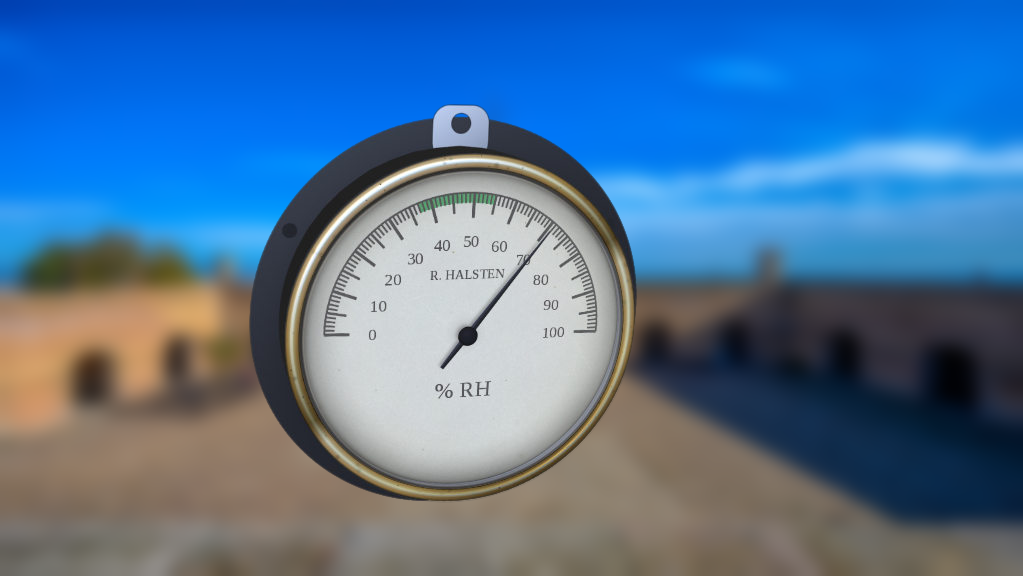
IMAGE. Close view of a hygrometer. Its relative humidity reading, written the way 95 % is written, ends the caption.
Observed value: 70 %
